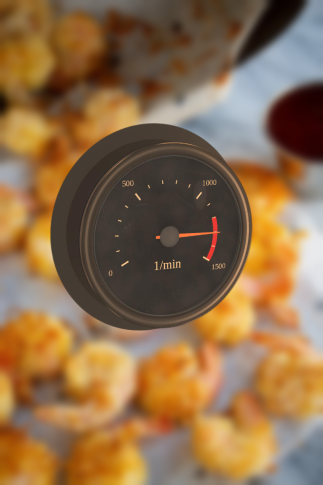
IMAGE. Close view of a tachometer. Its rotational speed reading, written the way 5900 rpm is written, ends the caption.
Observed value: 1300 rpm
